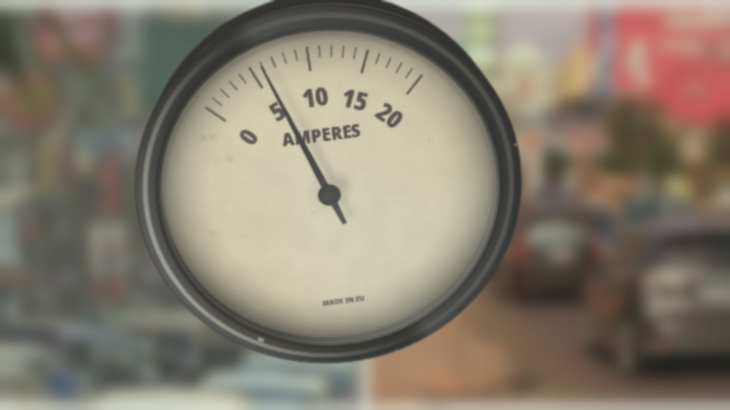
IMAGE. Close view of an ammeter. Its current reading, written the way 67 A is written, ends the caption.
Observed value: 6 A
